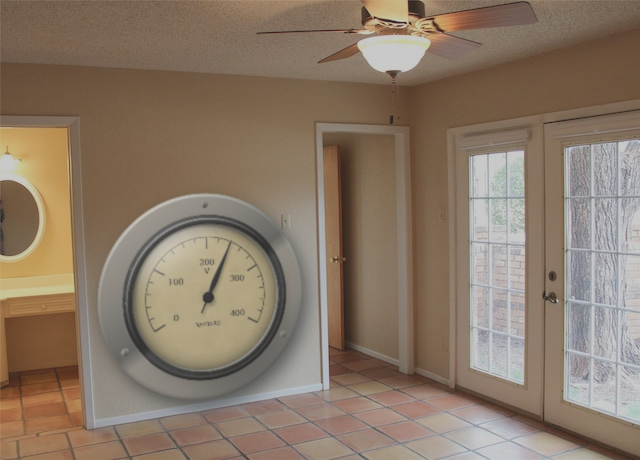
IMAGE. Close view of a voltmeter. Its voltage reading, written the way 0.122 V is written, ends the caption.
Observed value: 240 V
